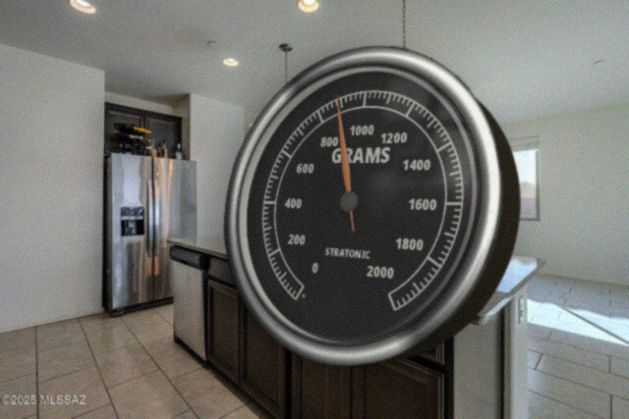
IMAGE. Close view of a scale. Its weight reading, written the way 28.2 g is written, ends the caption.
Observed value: 900 g
